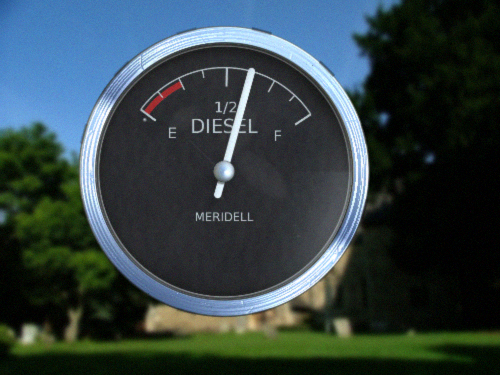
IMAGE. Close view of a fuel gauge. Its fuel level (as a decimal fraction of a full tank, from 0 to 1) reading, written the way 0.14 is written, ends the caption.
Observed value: 0.625
